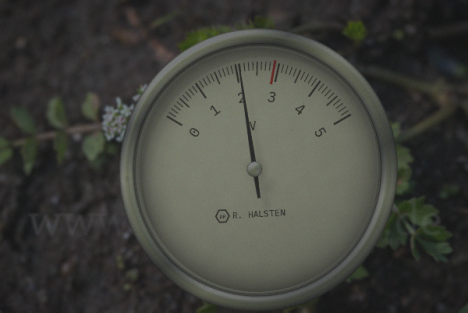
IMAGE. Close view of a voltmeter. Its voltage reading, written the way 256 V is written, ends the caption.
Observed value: 2.1 V
